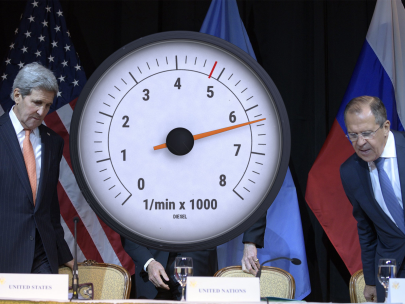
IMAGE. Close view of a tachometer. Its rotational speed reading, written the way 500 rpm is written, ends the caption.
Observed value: 6300 rpm
